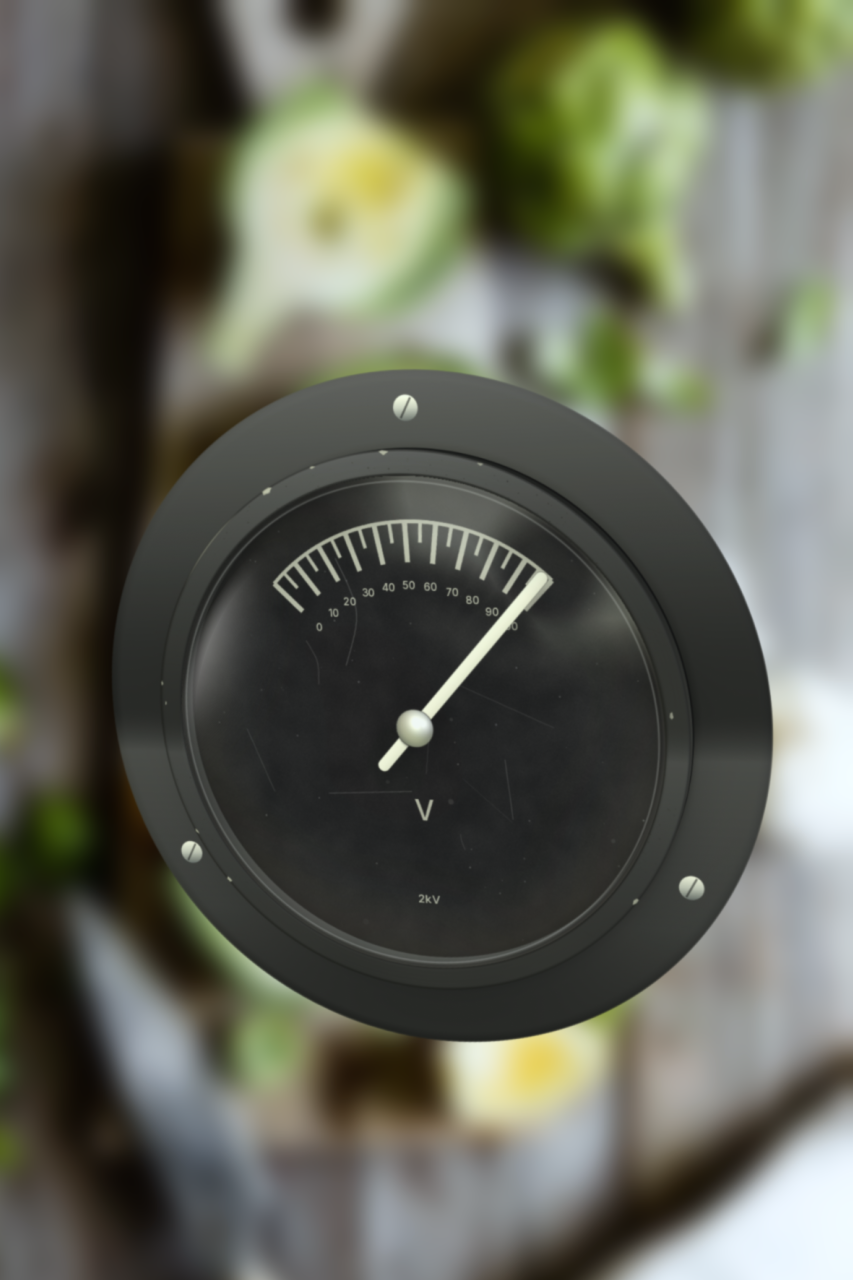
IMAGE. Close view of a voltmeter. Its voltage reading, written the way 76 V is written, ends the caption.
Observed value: 97.5 V
